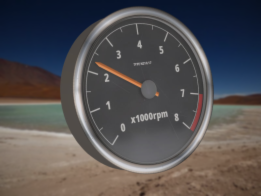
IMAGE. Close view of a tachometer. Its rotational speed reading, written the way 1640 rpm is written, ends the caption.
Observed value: 2250 rpm
